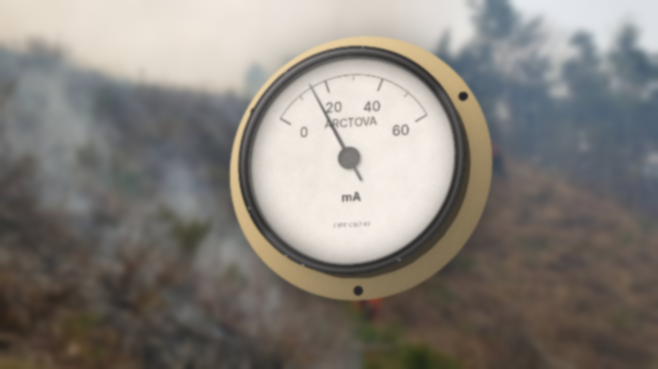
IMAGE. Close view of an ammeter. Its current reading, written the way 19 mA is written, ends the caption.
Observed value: 15 mA
